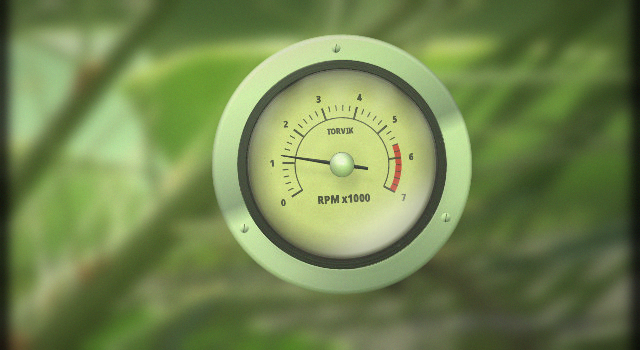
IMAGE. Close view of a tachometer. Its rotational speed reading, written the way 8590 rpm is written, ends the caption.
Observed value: 1200 rpm
